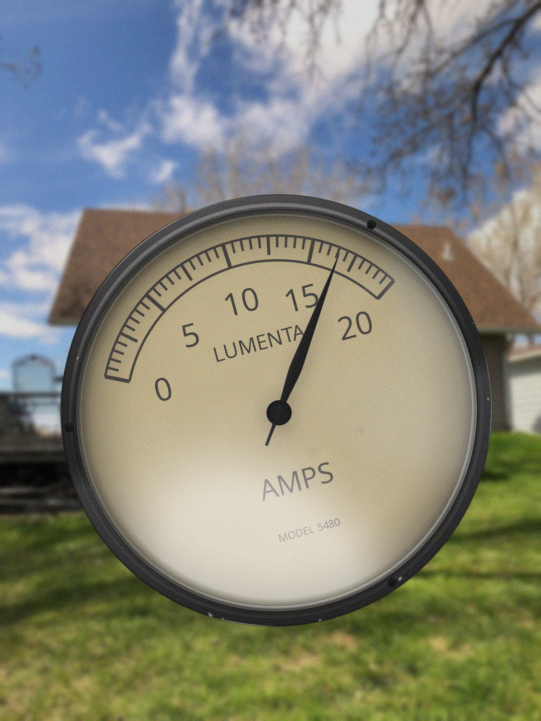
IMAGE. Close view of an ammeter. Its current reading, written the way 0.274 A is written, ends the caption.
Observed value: 16.5 A
